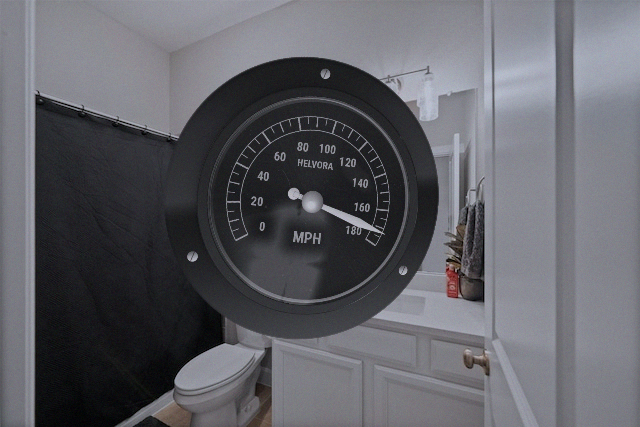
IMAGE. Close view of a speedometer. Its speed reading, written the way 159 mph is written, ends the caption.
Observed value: 172.5 mph
